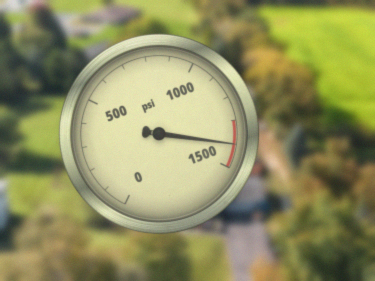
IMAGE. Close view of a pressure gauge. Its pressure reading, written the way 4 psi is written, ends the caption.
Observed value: 1400 psi
